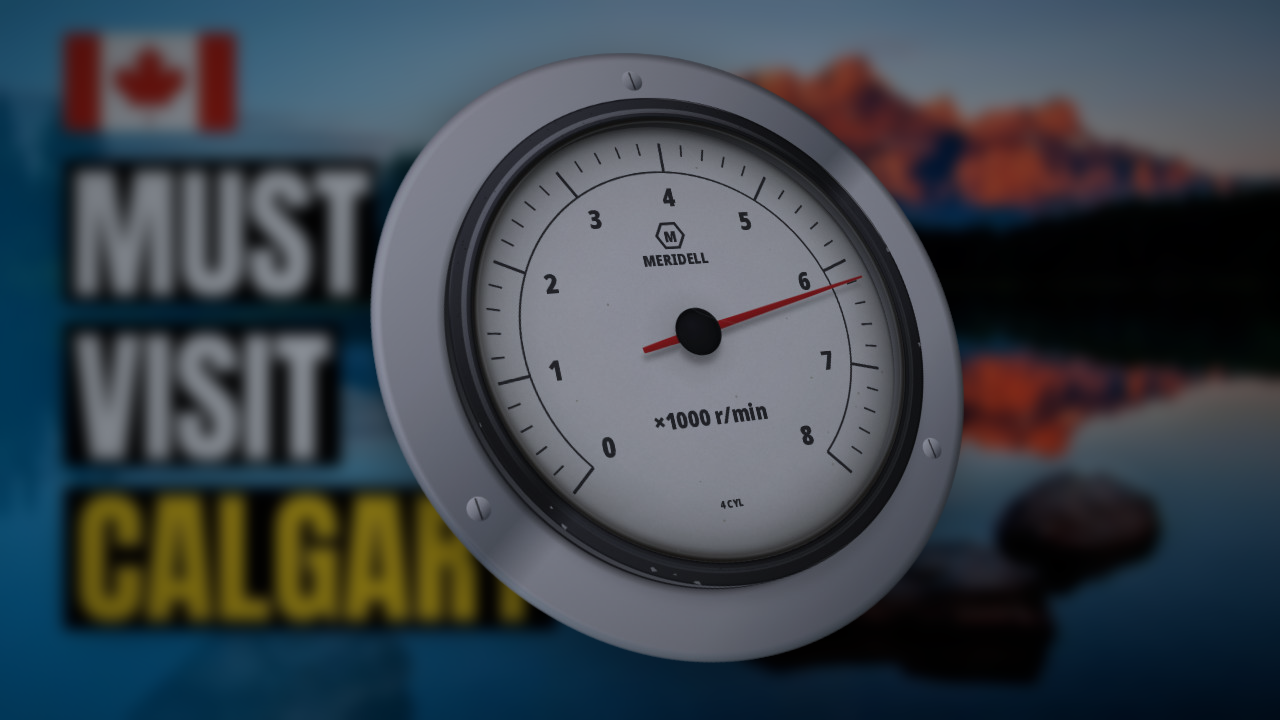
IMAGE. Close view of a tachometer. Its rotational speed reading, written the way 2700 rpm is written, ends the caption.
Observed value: 6200 rpm
